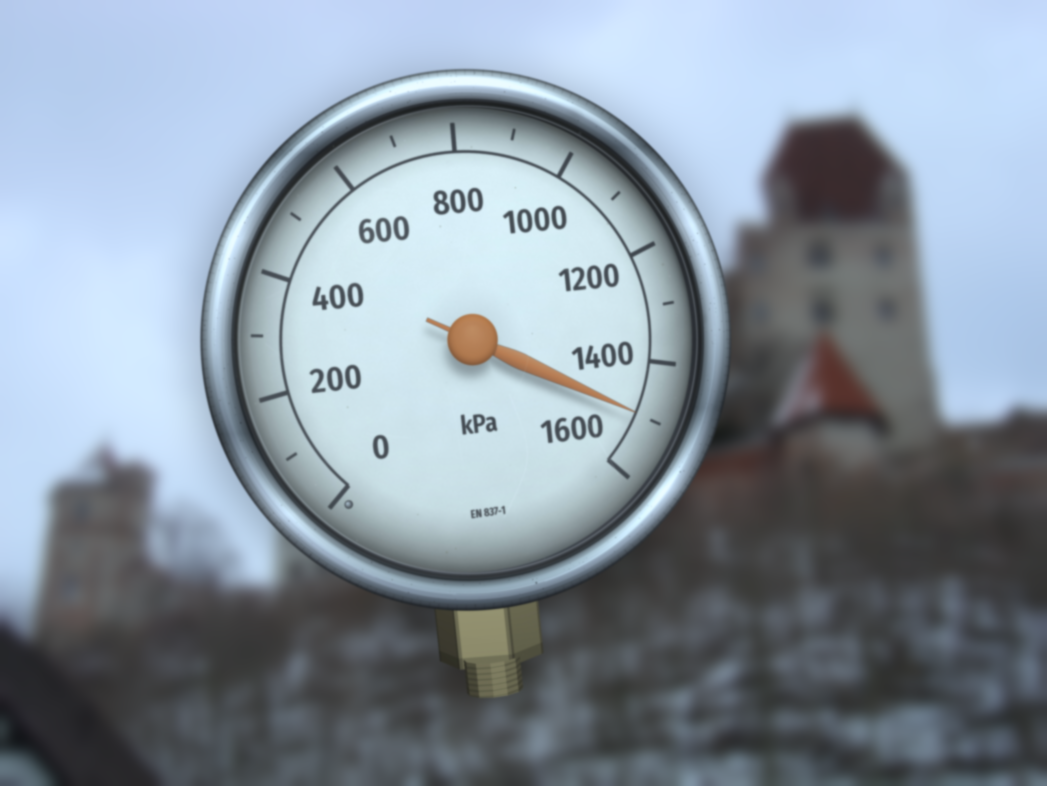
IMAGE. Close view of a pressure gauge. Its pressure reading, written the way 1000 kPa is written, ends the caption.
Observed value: 1500 kPa
